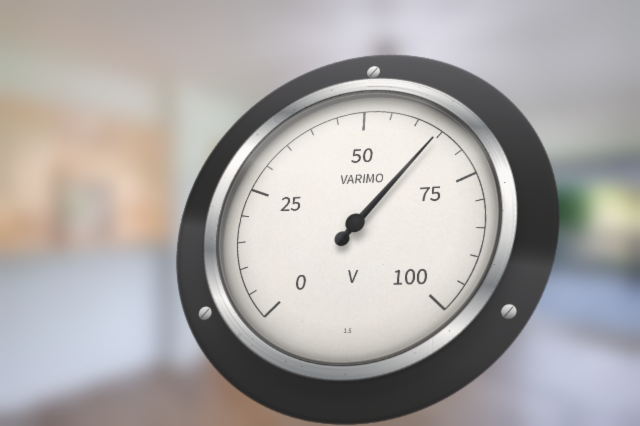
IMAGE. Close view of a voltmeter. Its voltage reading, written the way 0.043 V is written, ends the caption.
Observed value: 65 V
